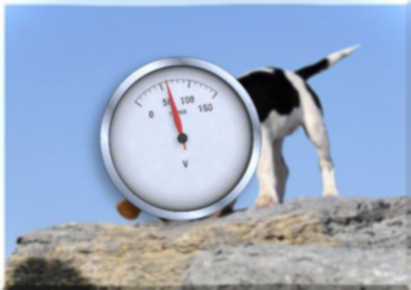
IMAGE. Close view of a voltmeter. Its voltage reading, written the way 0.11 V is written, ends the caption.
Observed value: 60 V
